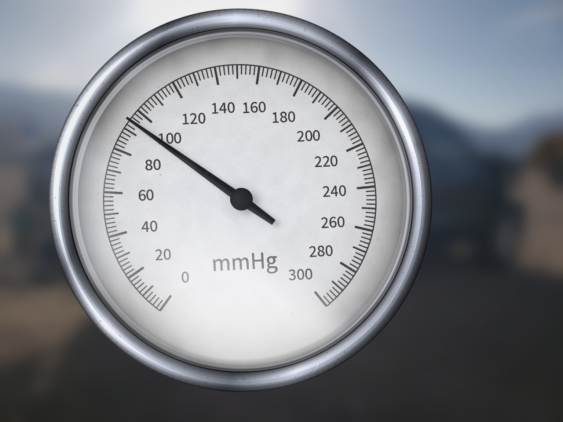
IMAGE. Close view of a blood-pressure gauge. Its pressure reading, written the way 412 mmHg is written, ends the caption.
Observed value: 94 mmHg
